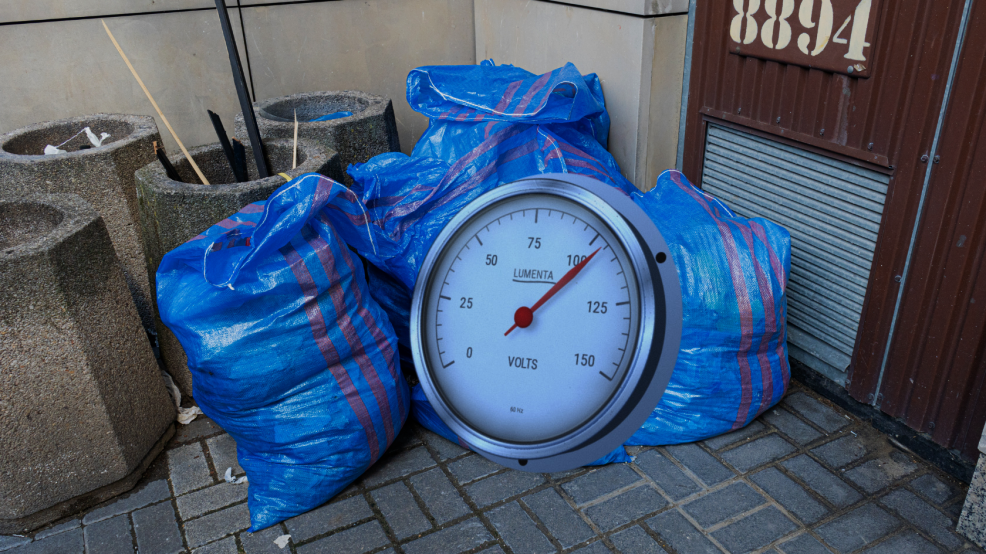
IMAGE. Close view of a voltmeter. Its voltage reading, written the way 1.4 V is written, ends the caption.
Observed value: 105 V
